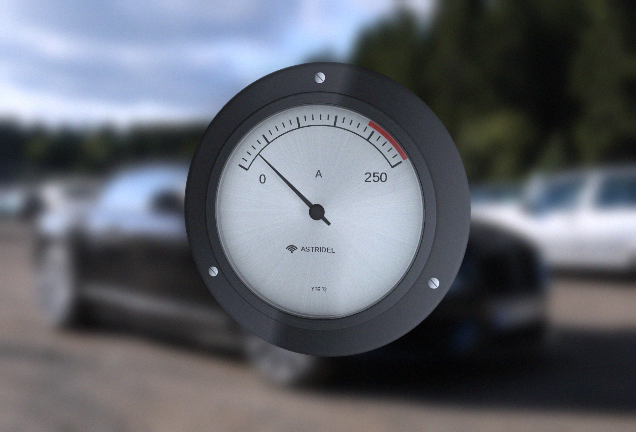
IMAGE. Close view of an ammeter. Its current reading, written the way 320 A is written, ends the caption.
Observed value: 30 A
